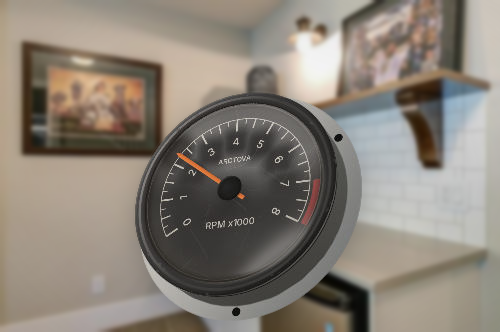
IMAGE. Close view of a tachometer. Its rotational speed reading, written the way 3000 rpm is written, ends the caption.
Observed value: 2250 rpm
